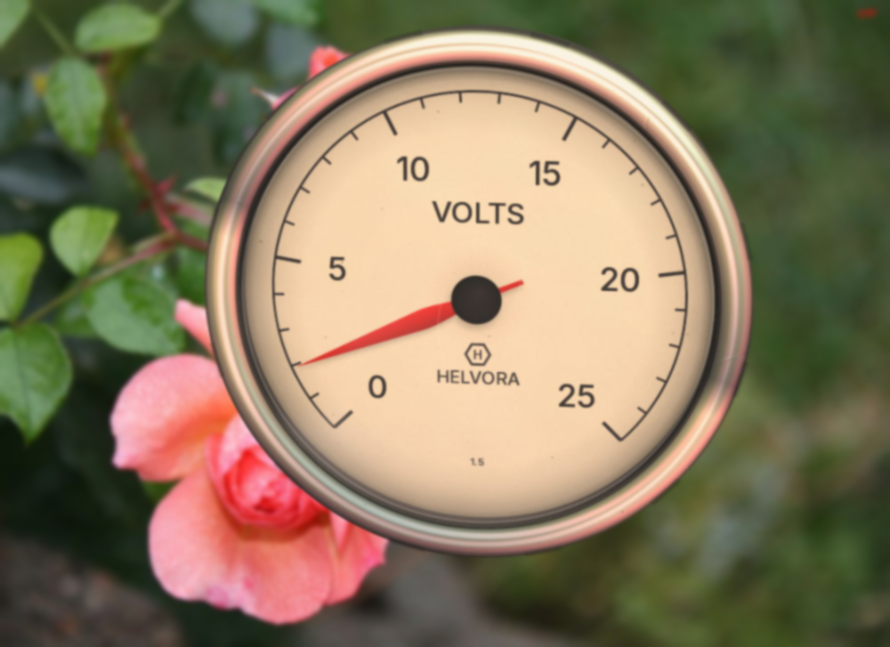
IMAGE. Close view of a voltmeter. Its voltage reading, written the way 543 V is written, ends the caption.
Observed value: 2 V
